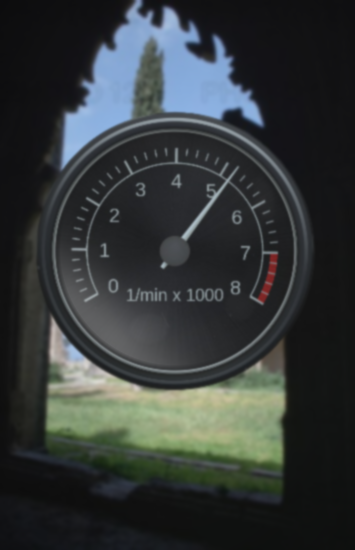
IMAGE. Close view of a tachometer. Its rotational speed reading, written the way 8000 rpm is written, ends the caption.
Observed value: 5200 rpm
